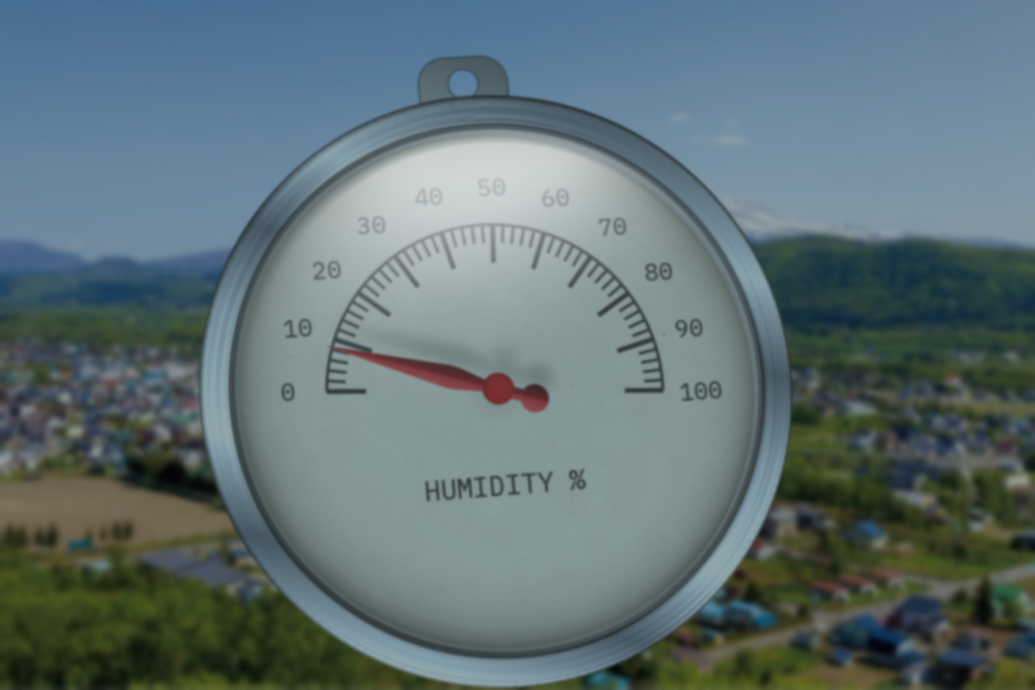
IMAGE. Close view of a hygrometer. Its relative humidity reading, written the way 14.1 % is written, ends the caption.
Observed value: 8 %
